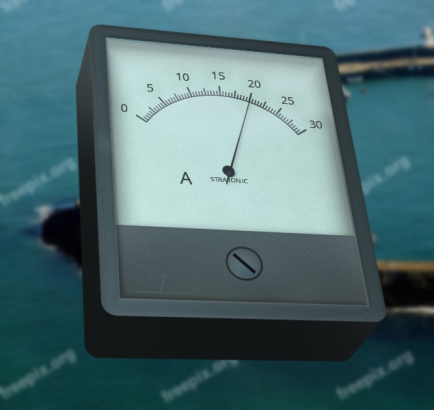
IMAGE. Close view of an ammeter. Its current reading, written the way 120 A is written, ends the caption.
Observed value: 20 A
